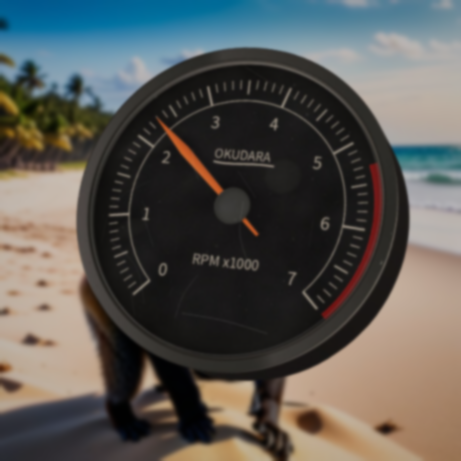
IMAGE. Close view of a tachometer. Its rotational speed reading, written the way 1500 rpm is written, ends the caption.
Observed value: 2300 rpm
